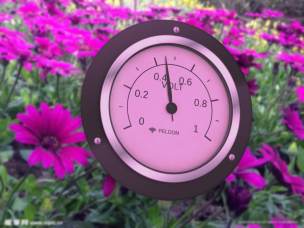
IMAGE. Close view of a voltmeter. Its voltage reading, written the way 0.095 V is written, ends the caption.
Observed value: 0.45 V
